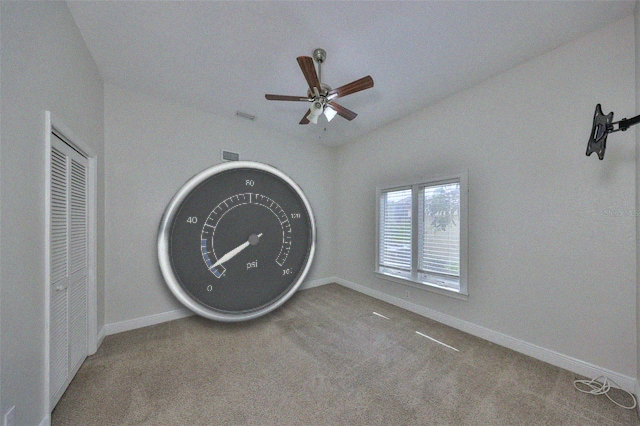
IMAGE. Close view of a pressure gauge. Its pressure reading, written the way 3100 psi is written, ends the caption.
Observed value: 10 psi
